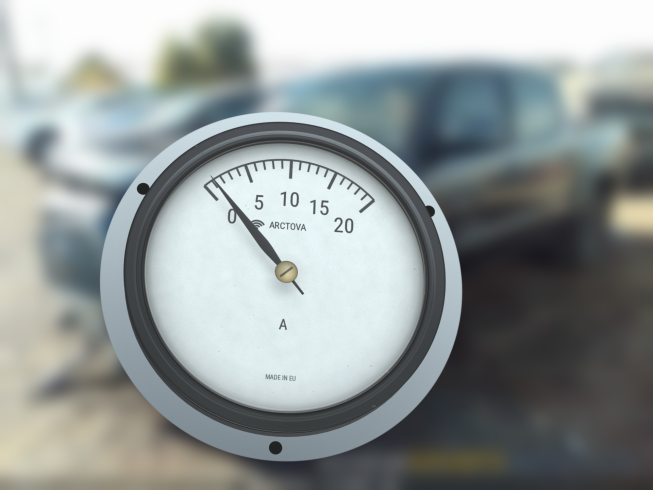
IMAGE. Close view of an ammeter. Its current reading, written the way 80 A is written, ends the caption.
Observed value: 1 A
